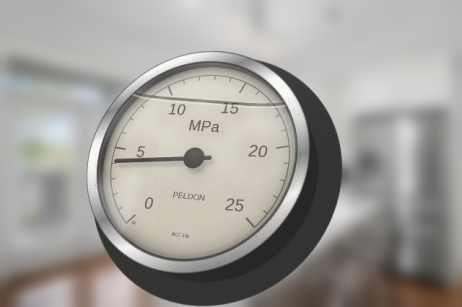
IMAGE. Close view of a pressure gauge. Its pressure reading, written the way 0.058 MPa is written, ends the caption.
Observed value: 4 MPa
